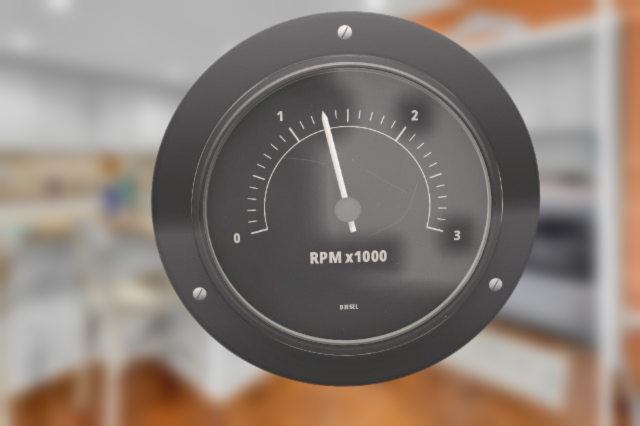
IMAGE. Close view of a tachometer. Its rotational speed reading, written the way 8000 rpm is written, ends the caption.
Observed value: 1300 rpm
